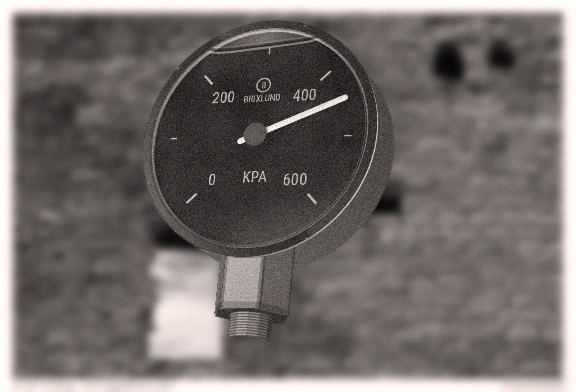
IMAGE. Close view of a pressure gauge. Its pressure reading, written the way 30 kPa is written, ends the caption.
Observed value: 450 kPa
